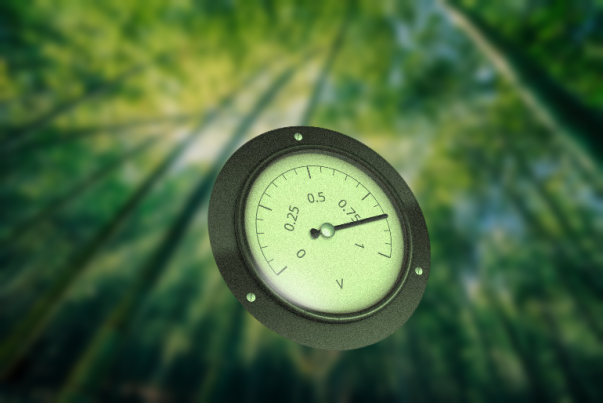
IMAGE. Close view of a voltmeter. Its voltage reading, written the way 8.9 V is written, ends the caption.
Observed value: 0.85 V
